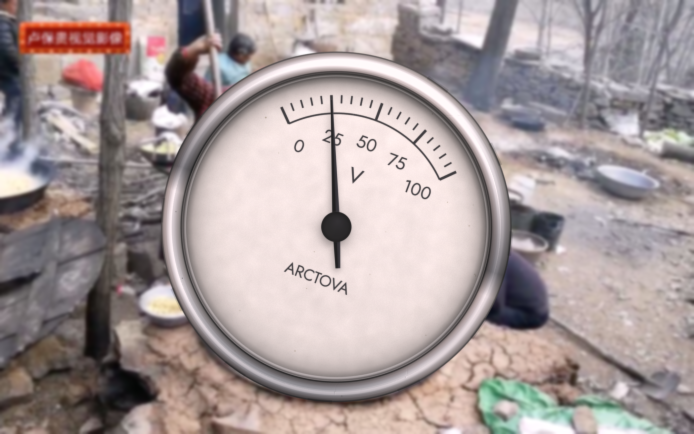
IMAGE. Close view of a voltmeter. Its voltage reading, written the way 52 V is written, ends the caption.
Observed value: 25 V
